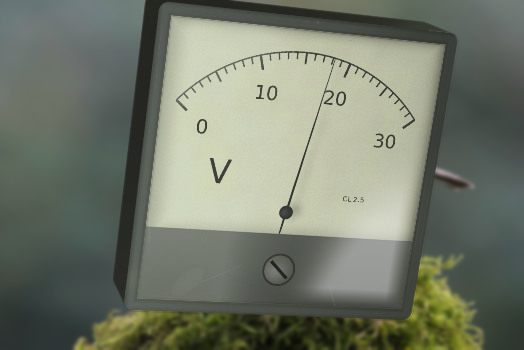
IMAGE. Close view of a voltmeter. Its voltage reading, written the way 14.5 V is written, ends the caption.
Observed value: 18 V
